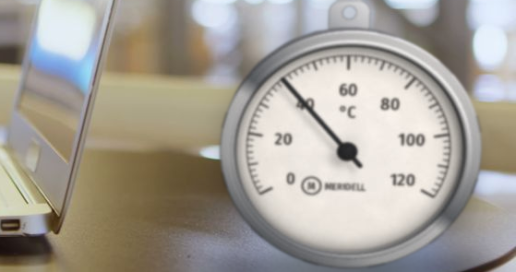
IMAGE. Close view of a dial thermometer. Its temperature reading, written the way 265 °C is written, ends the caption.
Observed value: 40 °C
